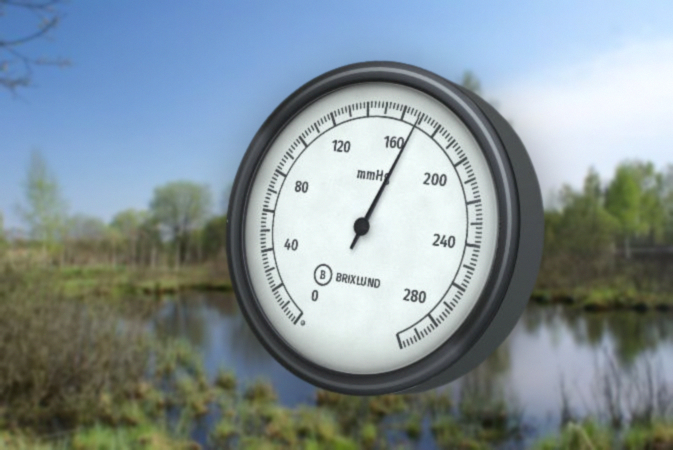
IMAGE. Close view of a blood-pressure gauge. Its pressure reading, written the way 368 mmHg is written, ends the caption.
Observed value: 170 mmHg
